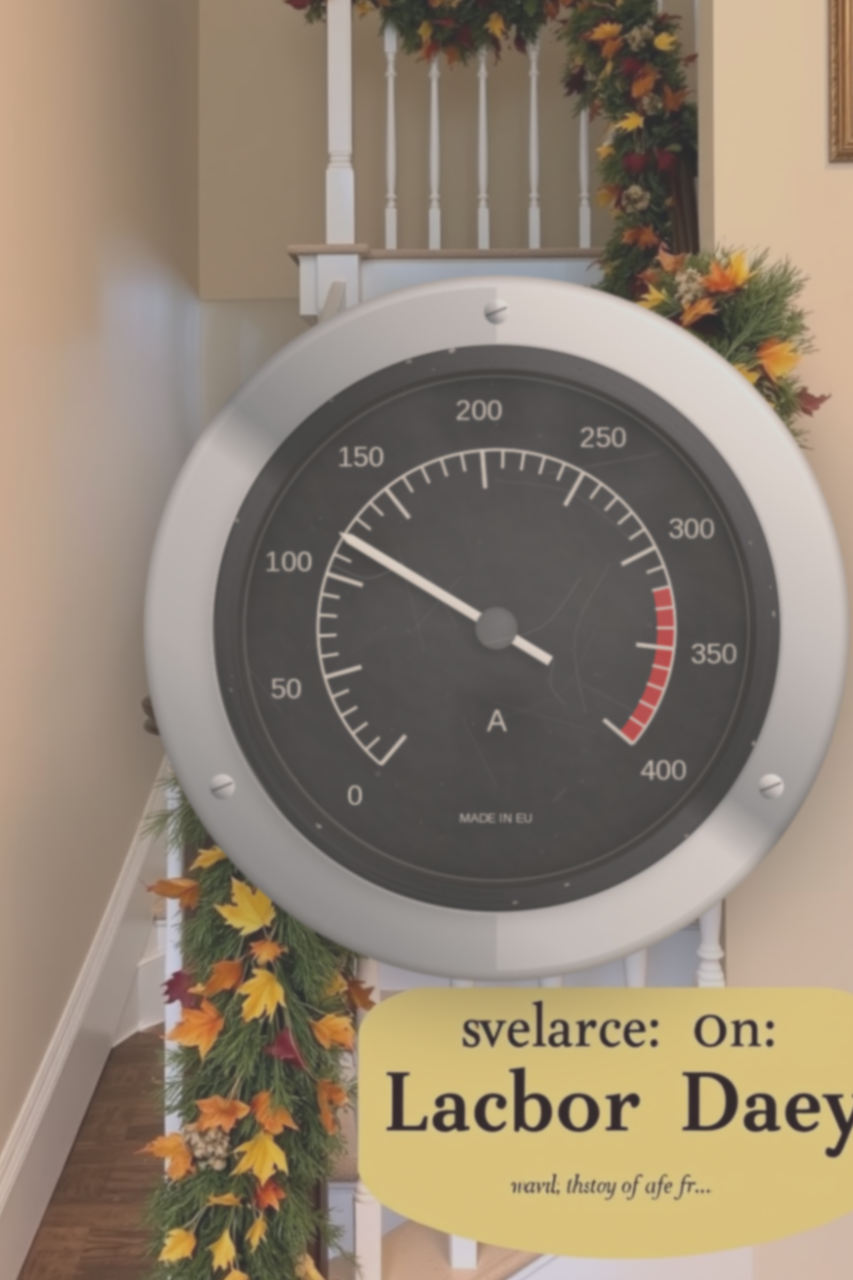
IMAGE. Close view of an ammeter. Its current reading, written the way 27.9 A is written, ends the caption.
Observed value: 120 A
